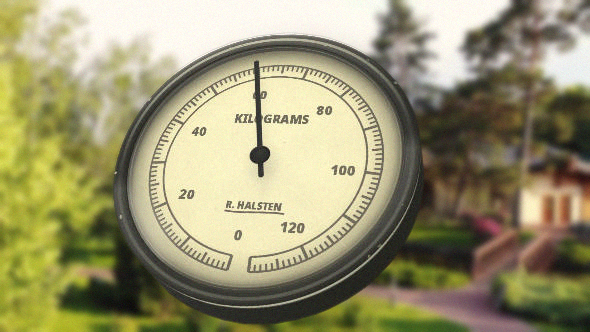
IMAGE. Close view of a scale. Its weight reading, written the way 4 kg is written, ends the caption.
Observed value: 60 kg
